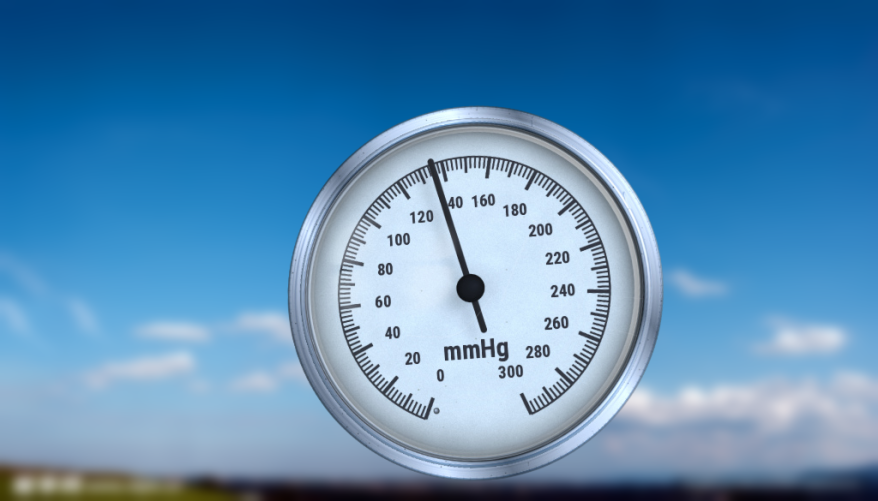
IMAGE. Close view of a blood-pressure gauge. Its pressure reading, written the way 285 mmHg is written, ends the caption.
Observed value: 136 mmHg
